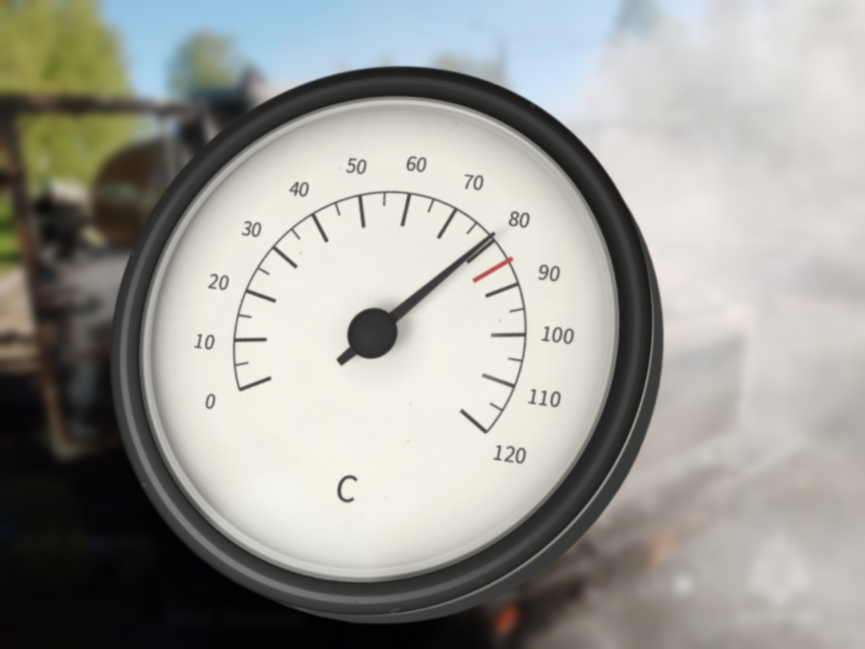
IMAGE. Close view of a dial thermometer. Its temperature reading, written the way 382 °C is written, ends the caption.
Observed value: 80 °C
